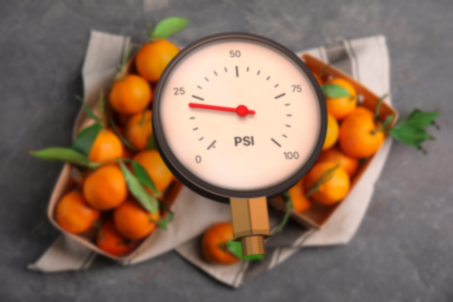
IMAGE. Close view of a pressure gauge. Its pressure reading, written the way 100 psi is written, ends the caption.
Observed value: 20 psi
